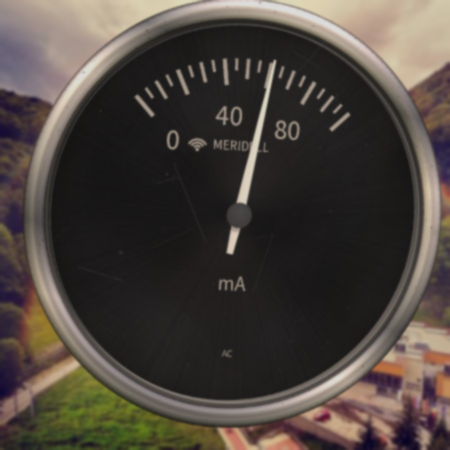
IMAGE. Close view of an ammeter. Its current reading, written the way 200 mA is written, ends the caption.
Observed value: 60 mA
